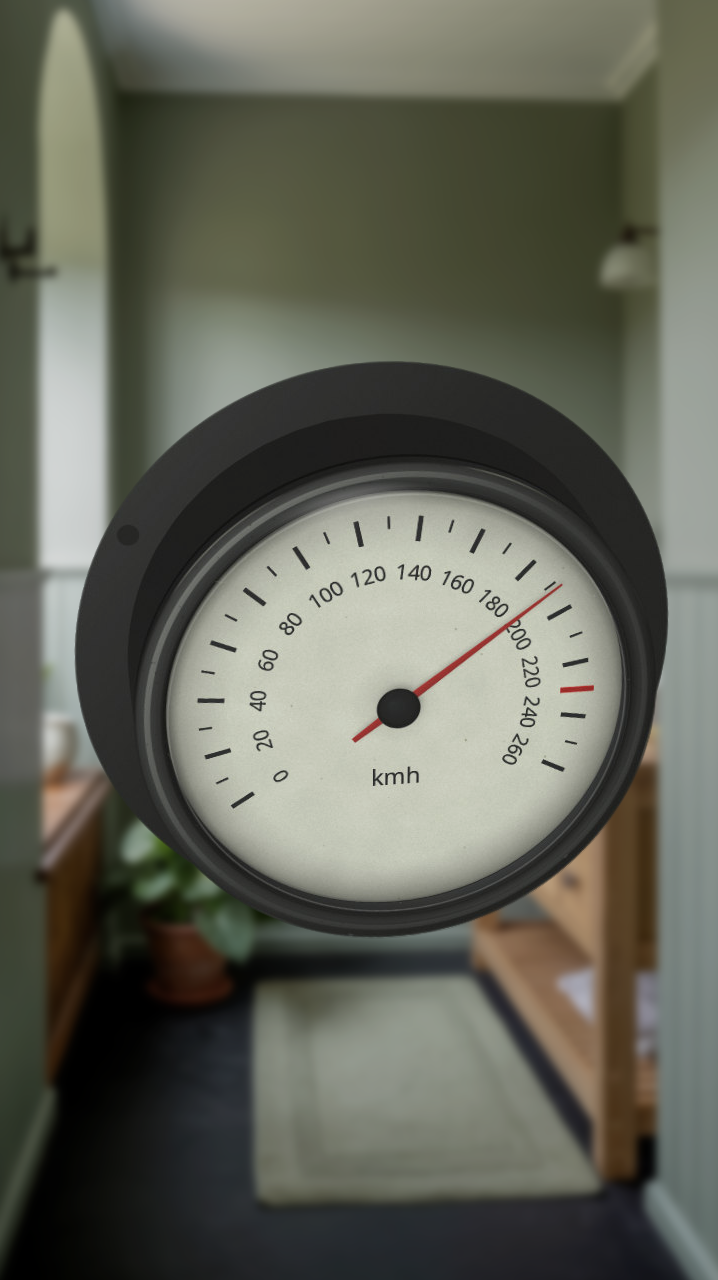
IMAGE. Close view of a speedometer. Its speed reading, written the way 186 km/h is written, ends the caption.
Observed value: 190 km/h
